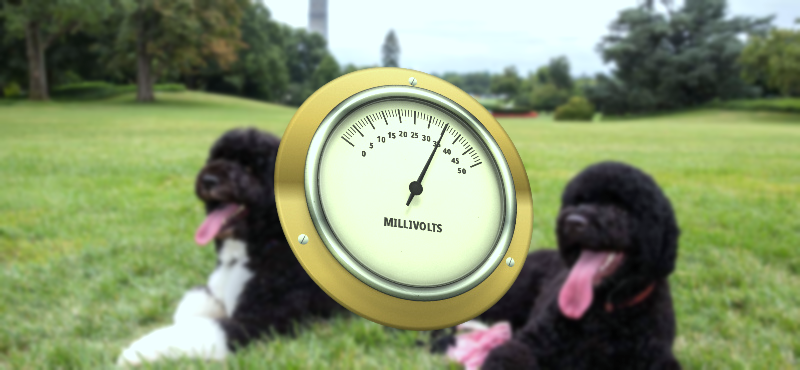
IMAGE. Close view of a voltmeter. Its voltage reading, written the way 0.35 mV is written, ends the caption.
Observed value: 35 mV
